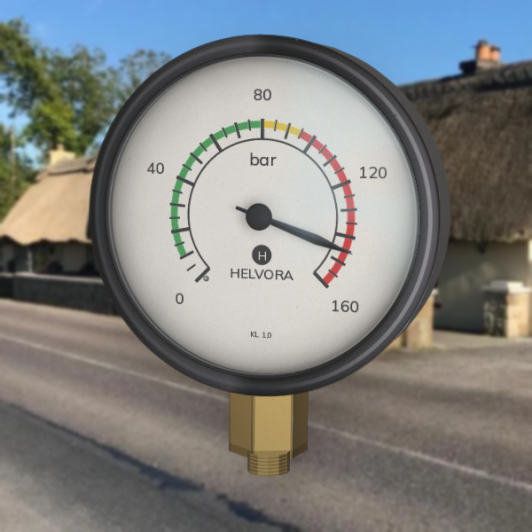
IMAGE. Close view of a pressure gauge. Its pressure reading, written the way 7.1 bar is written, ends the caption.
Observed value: 145 bar
